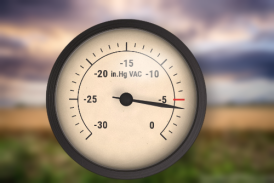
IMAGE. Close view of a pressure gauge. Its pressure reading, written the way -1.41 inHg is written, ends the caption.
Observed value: -4 inHg
